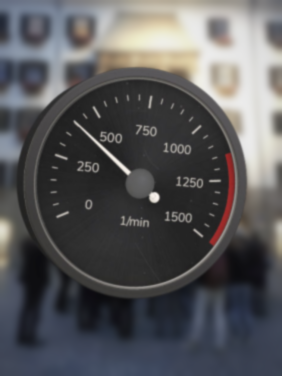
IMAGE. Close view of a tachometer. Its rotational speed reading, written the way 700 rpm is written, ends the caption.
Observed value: 400 rpm
